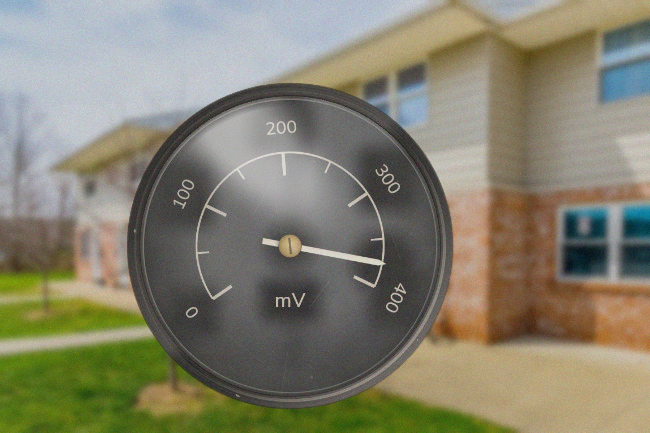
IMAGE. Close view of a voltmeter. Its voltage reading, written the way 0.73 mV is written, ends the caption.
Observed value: 375 mV
